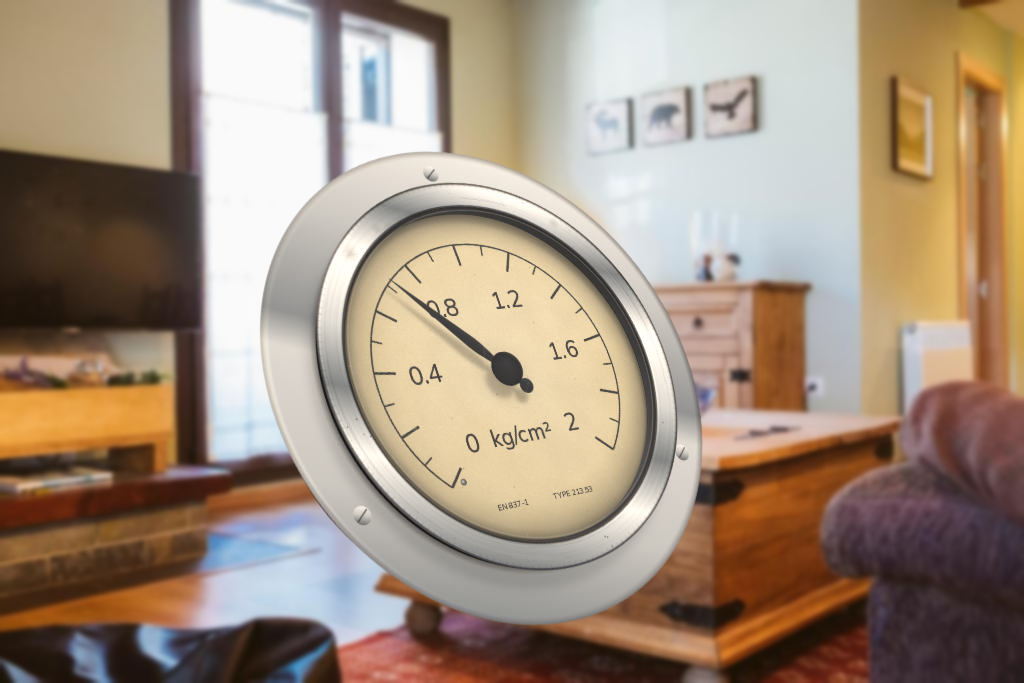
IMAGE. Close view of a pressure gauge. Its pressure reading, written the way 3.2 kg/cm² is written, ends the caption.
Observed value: 0.7 kg/cm²
